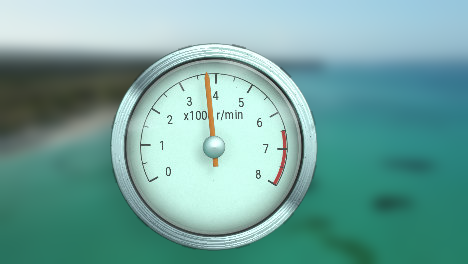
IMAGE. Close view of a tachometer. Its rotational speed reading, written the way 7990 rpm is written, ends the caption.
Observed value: 3750 rpm
